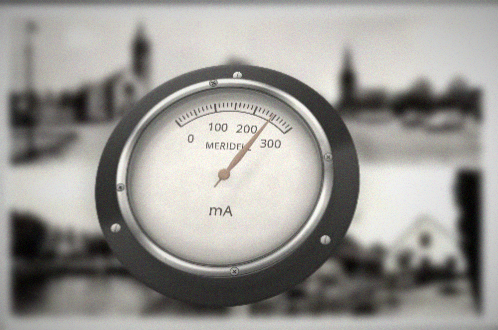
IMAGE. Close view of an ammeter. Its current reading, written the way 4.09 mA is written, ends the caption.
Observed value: 250 mA
